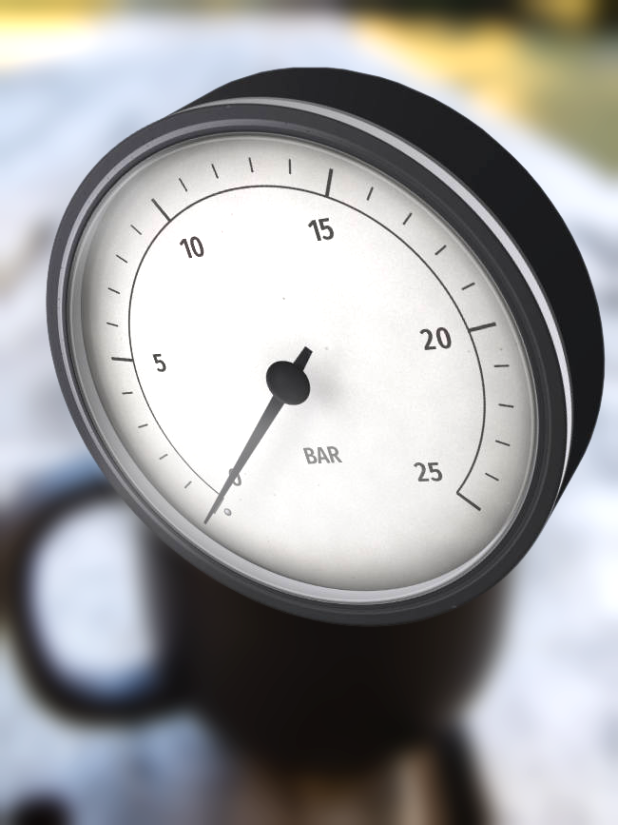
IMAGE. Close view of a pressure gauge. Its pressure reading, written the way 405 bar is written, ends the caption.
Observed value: 0 bar
